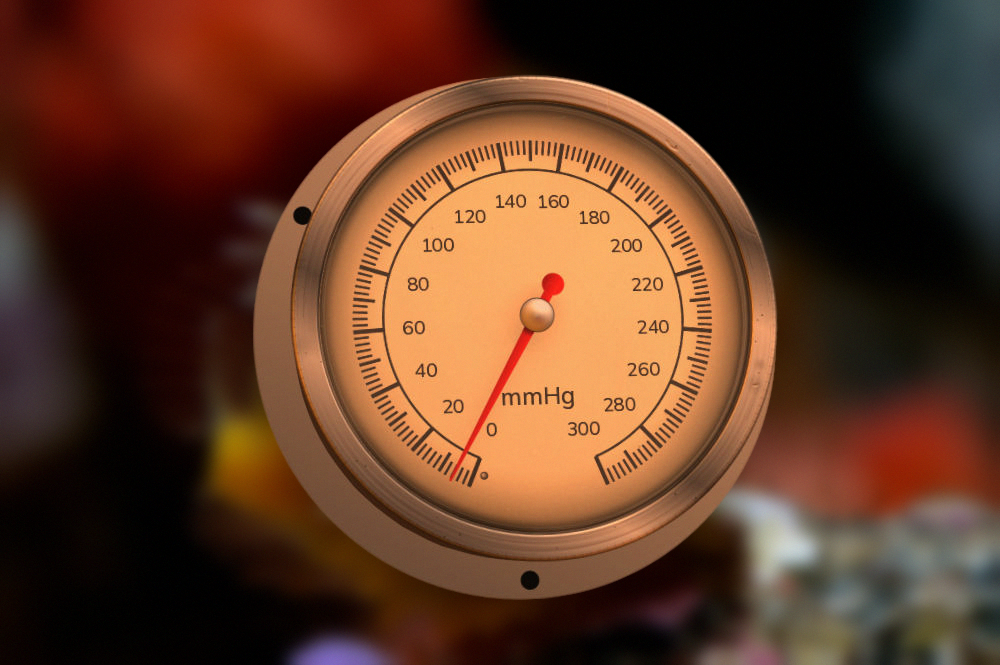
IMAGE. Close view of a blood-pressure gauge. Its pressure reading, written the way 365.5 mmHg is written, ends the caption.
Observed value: 6 mmHg
